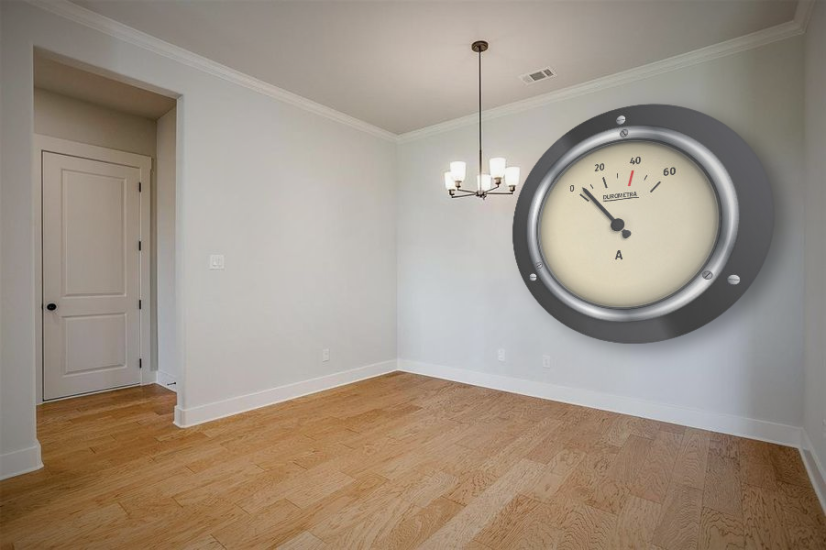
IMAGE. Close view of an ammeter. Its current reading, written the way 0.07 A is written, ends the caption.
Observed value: 5 A
